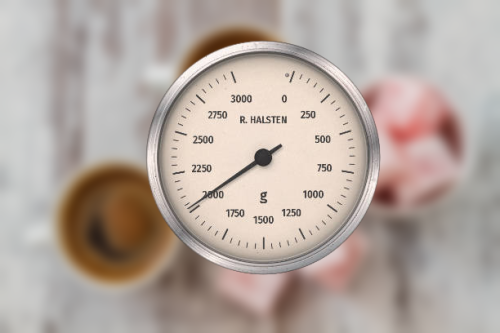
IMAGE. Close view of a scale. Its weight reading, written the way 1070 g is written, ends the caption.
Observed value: 2025 g
